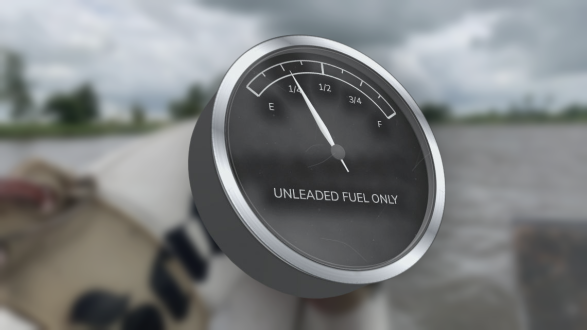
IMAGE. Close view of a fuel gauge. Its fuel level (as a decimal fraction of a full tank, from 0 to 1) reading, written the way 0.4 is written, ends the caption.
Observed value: 0.25
